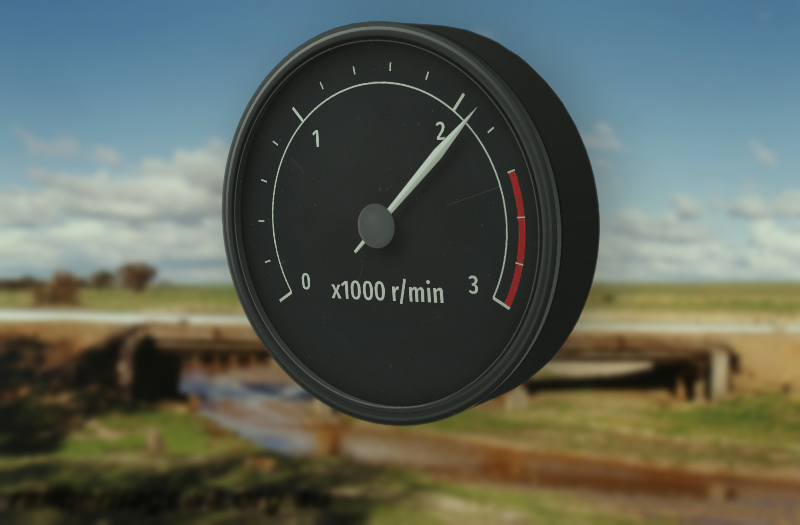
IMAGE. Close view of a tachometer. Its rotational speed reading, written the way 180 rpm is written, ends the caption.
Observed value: 2100 rpm
